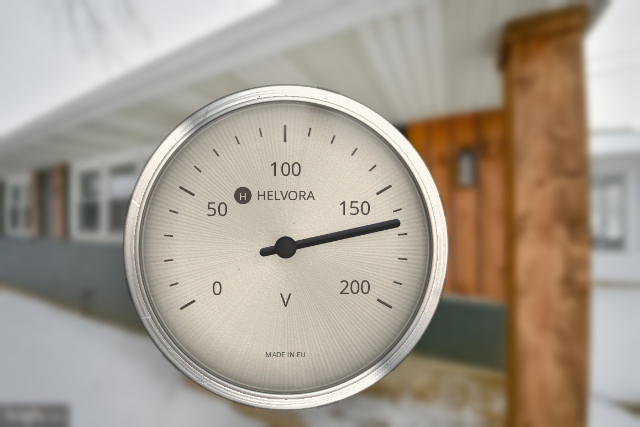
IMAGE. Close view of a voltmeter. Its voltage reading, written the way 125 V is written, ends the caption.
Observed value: 165 V
